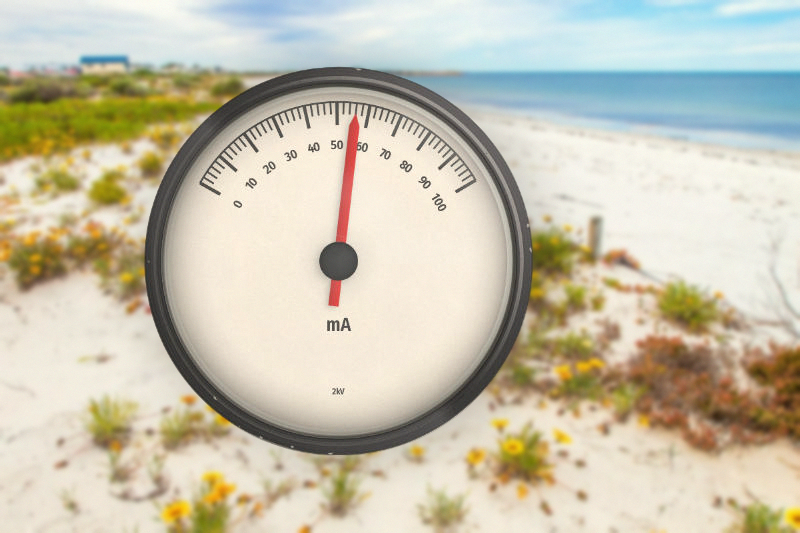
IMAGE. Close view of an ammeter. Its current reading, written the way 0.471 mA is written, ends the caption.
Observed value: 56 mA
